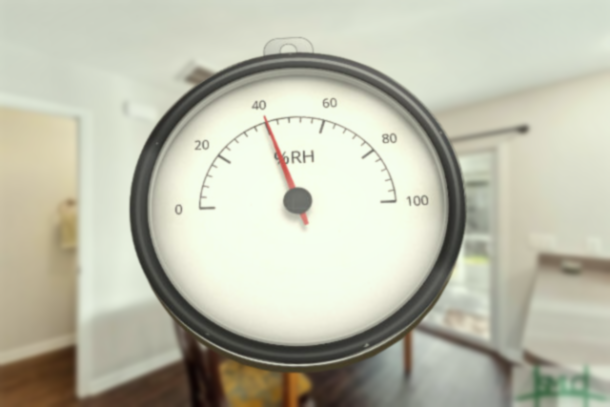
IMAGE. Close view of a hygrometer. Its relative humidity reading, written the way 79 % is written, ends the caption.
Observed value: 40 %
